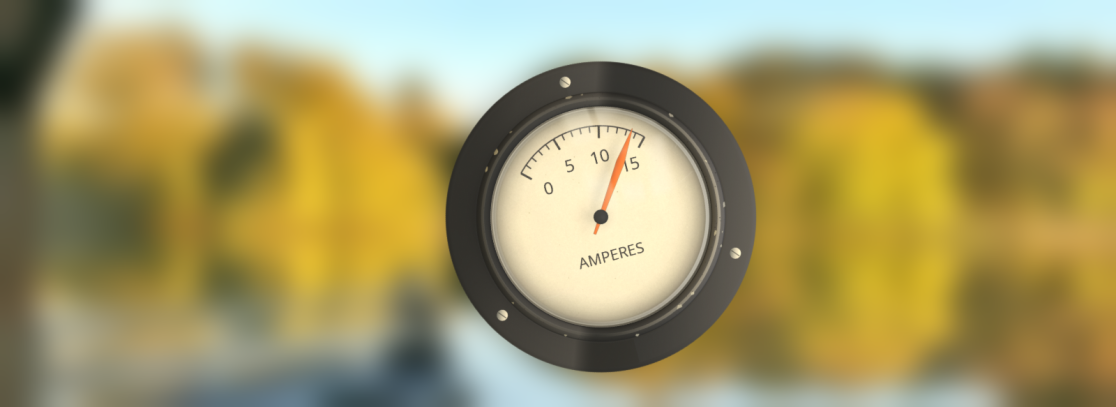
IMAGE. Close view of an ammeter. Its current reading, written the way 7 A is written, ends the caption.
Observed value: 13.5 A
